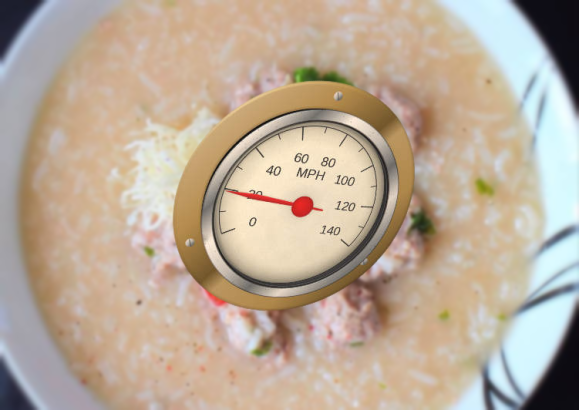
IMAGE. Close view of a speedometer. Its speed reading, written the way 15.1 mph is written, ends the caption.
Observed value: 20 mph
